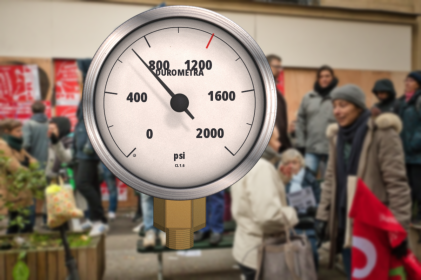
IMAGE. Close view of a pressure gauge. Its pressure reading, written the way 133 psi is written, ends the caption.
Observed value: 700 psi
